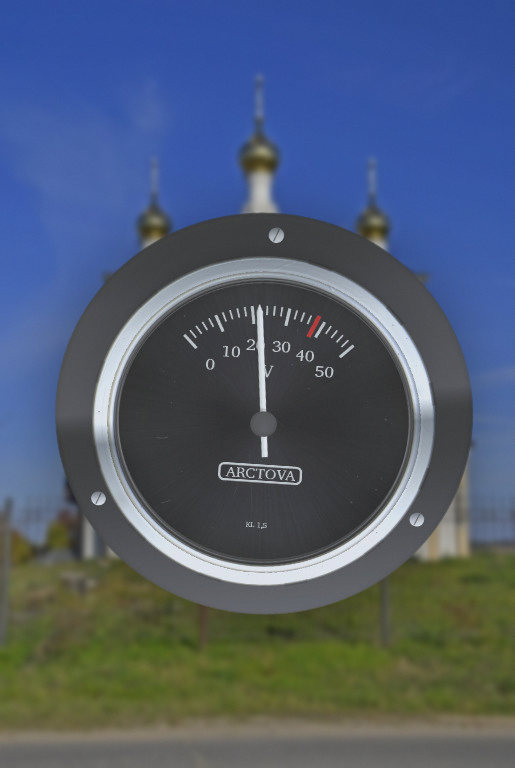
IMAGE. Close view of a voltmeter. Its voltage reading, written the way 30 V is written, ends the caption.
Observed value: 22 V
